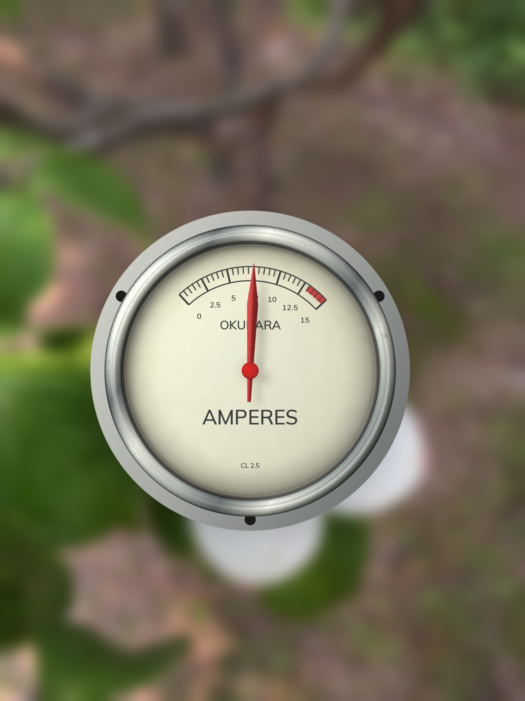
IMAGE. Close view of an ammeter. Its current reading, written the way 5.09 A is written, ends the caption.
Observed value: 7.5 A
